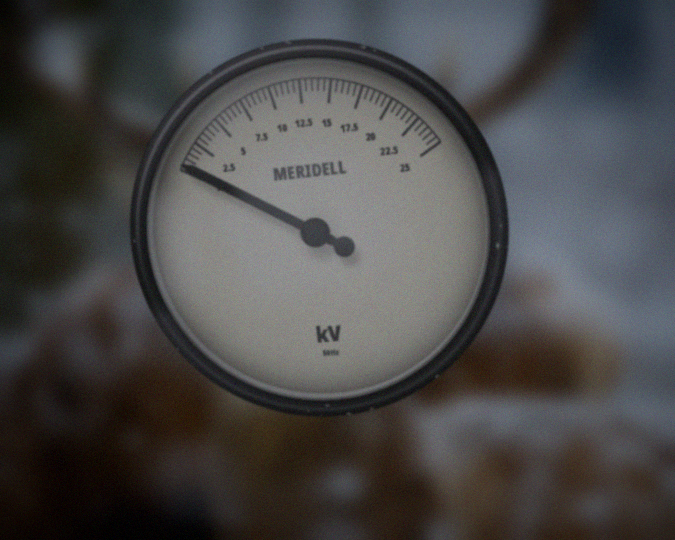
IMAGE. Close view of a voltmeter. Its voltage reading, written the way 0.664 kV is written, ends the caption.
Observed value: 0.5 kV
